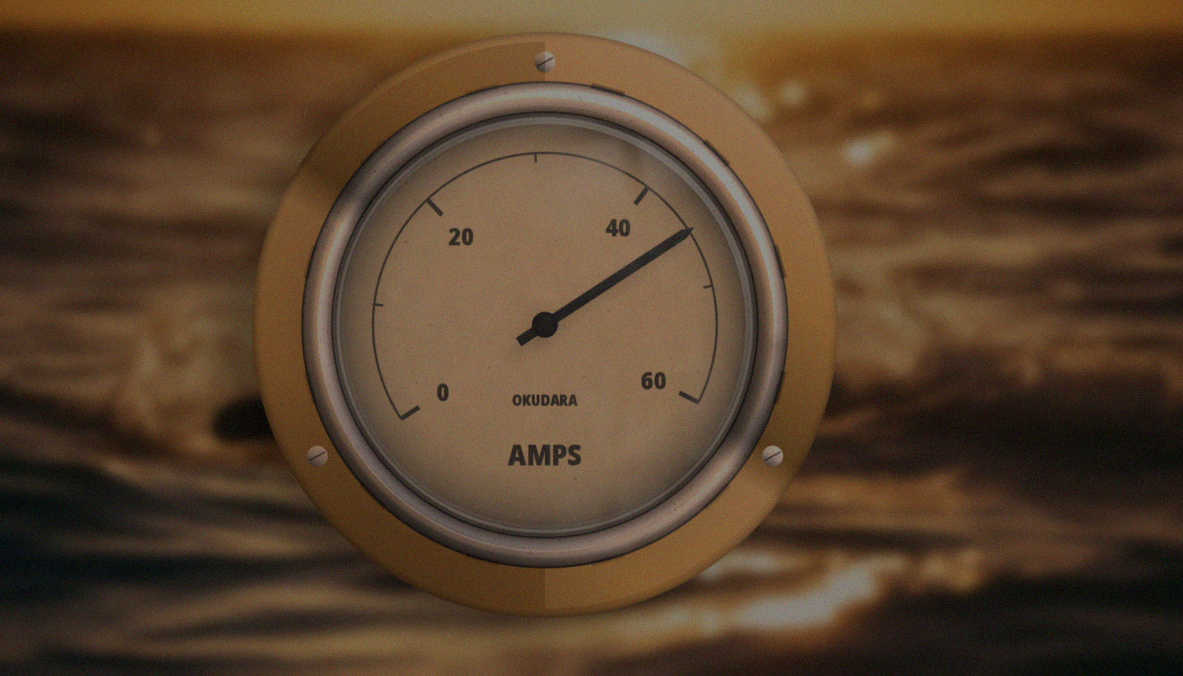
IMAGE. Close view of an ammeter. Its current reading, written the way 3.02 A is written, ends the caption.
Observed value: 45 A
